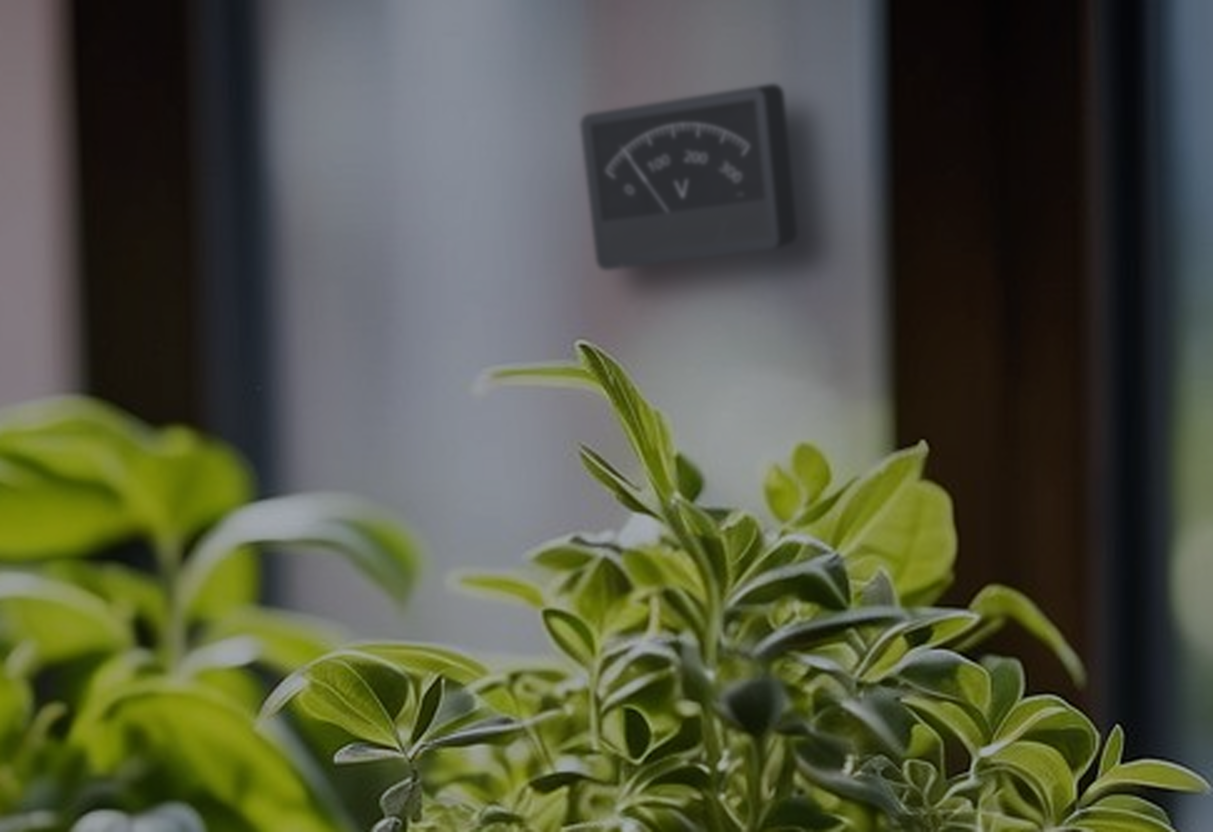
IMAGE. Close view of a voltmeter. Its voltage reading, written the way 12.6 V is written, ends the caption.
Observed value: 50 V
